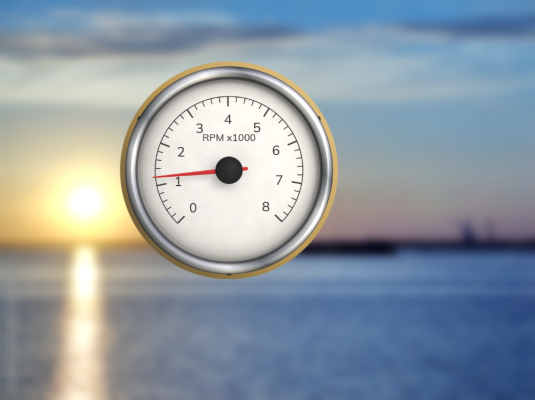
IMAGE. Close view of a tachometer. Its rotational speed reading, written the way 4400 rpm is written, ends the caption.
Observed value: 1200 rpm
